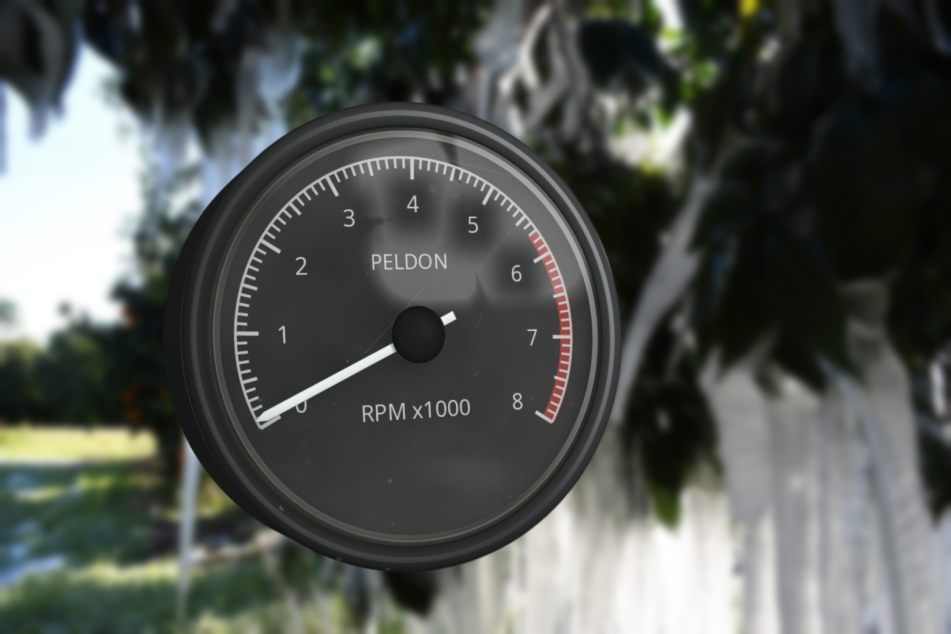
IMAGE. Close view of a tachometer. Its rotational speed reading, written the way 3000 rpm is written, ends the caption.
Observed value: 100 rpm
